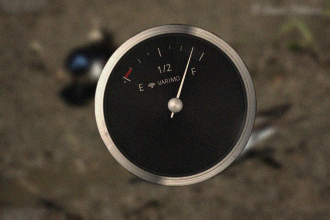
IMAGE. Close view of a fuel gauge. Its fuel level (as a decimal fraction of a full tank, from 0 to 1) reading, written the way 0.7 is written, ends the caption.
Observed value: 0.875
